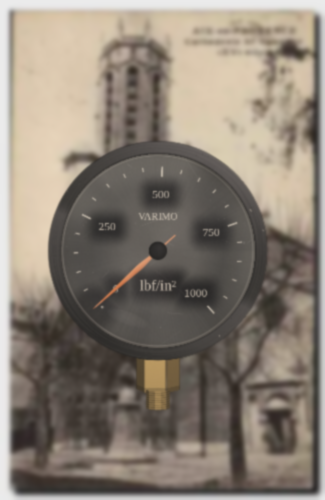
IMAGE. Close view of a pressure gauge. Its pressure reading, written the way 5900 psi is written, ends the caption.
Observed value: 0 psi
